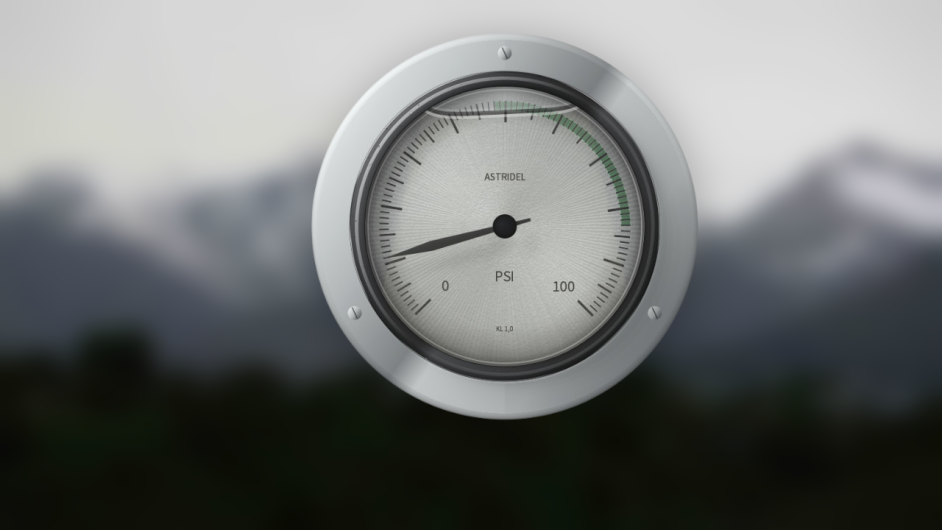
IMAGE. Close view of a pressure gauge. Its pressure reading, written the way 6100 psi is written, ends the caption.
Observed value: 11 psi
